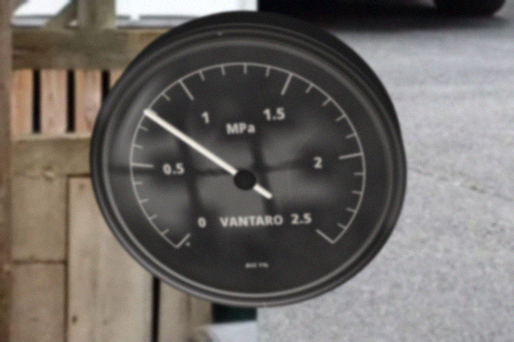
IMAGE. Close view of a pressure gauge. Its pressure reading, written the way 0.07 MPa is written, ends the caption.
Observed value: 0.8 MPa
